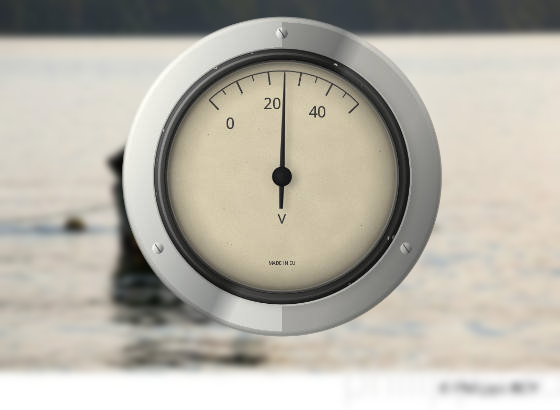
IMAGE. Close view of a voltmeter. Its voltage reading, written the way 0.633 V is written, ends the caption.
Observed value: 25 V
